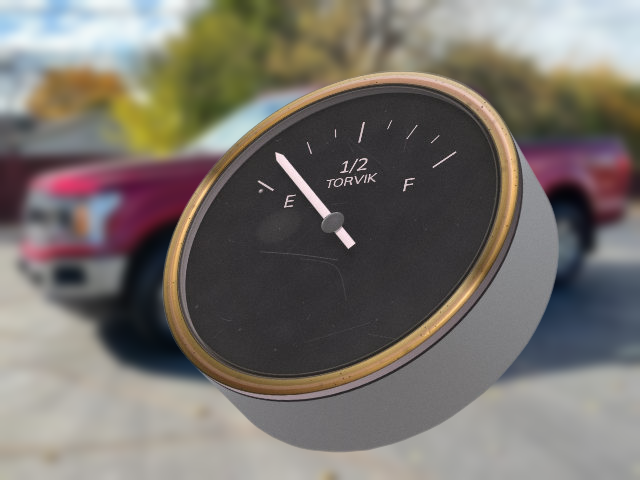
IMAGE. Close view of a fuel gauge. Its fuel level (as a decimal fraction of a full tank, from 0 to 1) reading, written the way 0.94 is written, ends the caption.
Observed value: 0.125
